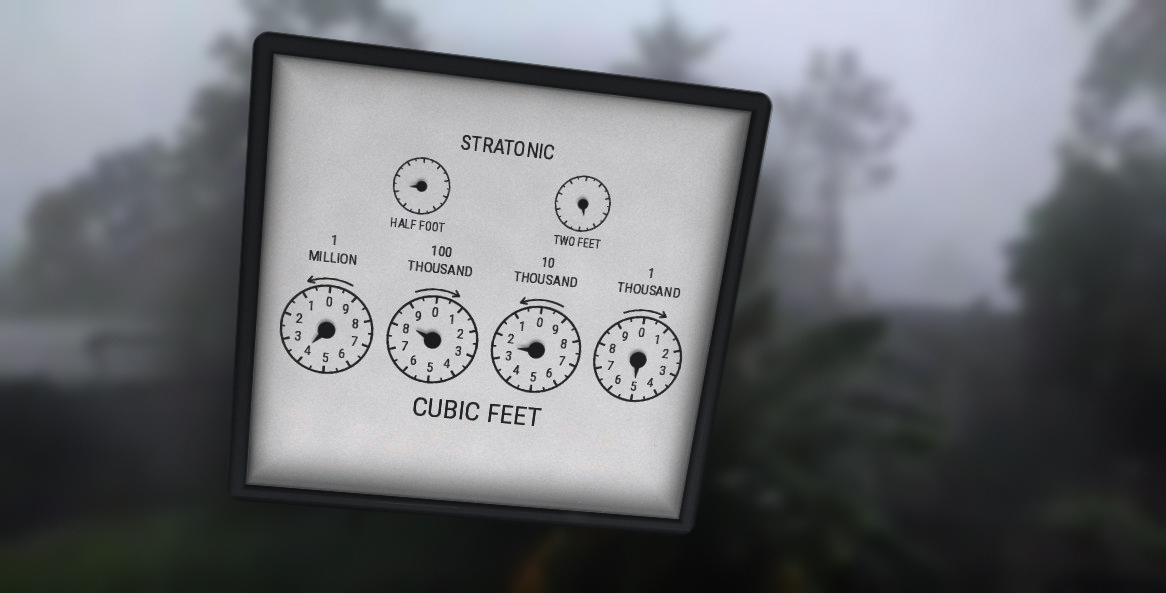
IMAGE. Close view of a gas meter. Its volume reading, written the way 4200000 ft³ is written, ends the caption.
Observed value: 382500 ft³
